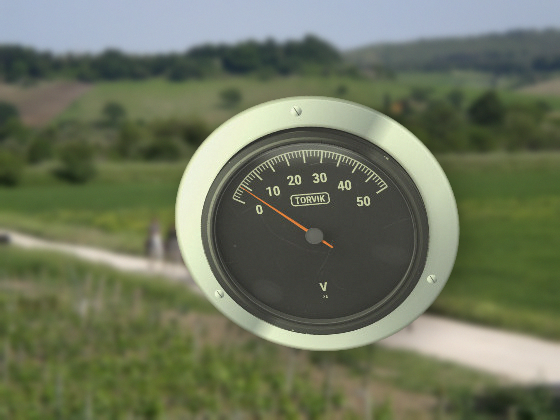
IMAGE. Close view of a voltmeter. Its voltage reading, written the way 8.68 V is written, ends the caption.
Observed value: 5 V
